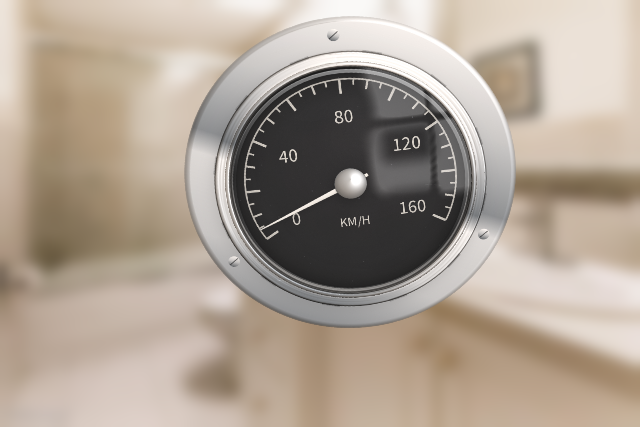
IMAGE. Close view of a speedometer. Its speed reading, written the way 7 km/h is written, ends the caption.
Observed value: 5 km/h
